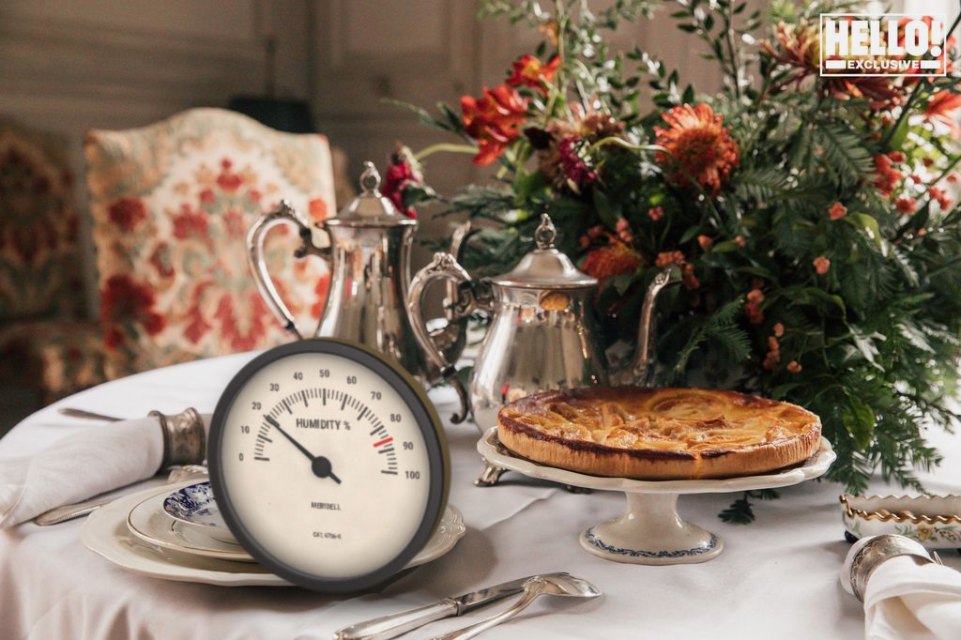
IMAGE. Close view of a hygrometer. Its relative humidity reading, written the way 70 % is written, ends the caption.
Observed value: 20 %
